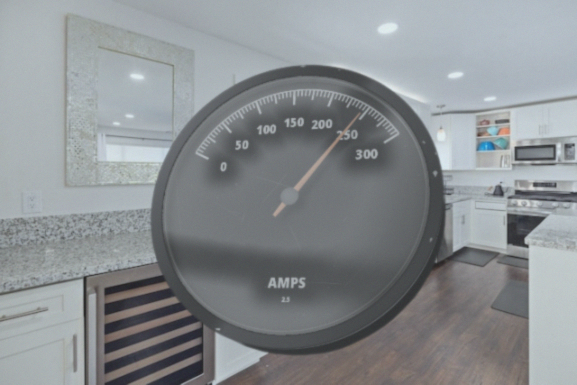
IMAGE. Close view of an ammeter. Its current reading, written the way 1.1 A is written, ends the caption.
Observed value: 250 A
